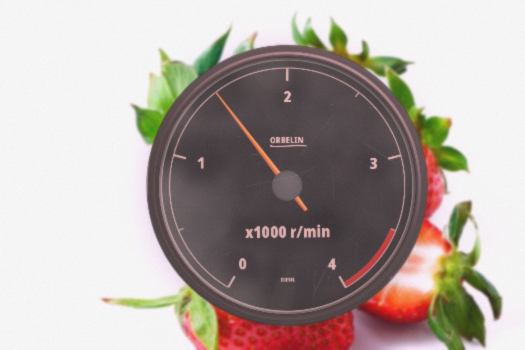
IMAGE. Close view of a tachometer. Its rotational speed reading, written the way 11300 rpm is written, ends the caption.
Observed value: 1500 rpm
